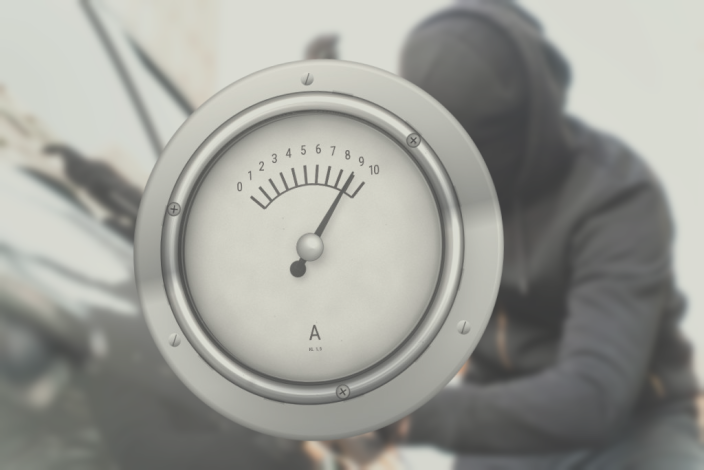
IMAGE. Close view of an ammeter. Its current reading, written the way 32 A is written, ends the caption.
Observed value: 9 A
